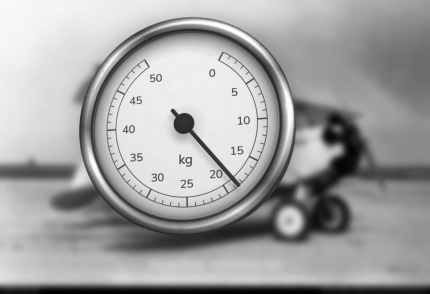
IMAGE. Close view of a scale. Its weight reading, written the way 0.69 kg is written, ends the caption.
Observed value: 18.5 kg
